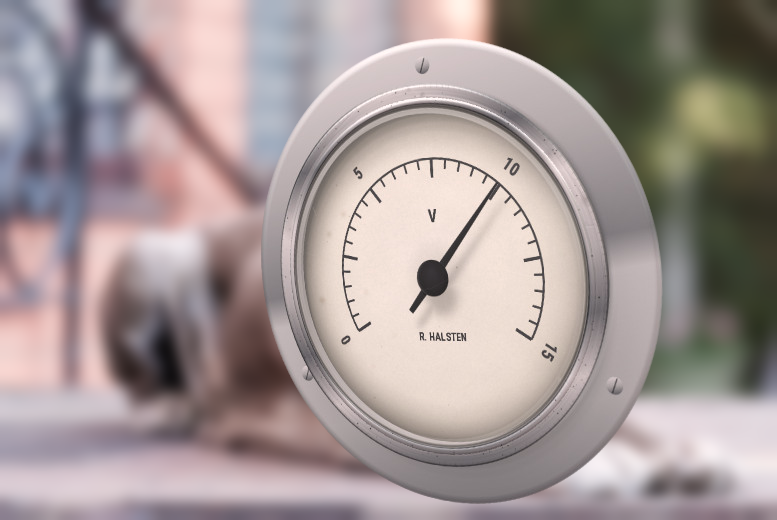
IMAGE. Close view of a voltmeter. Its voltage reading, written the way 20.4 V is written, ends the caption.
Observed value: 10 V
